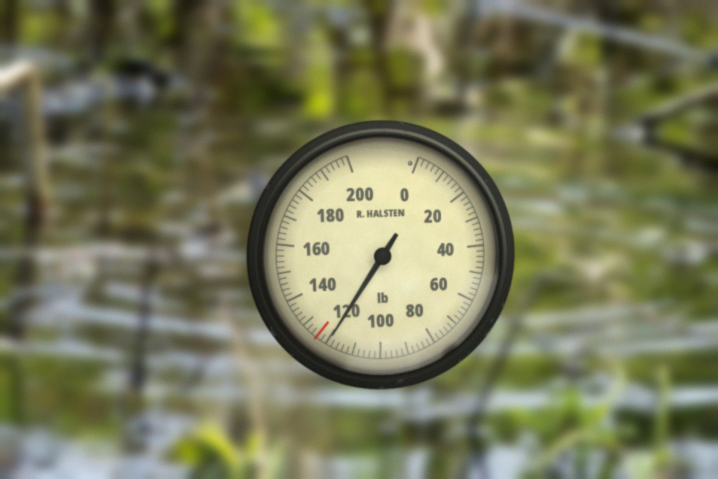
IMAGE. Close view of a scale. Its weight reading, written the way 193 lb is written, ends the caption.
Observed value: 120 lb
